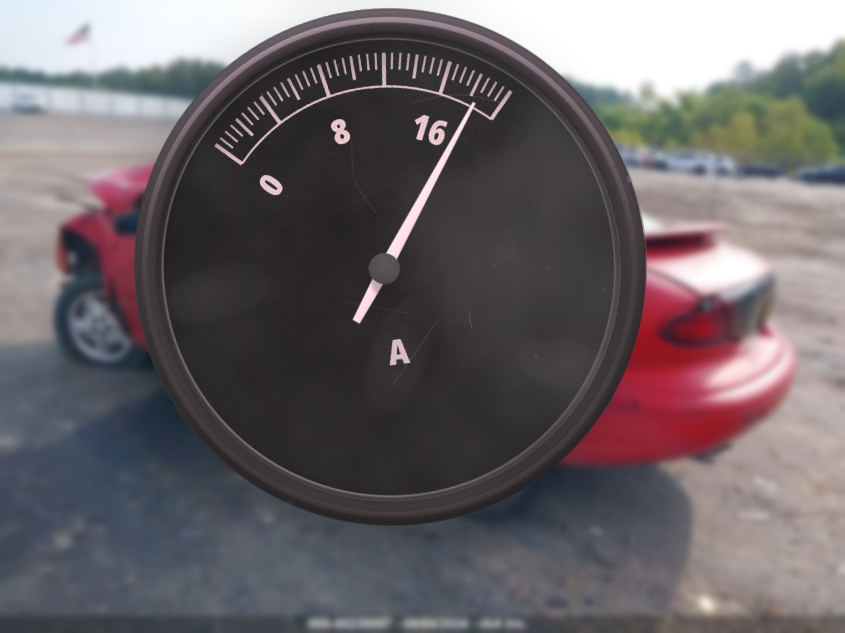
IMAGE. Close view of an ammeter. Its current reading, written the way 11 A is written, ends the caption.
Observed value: 18.5 A
